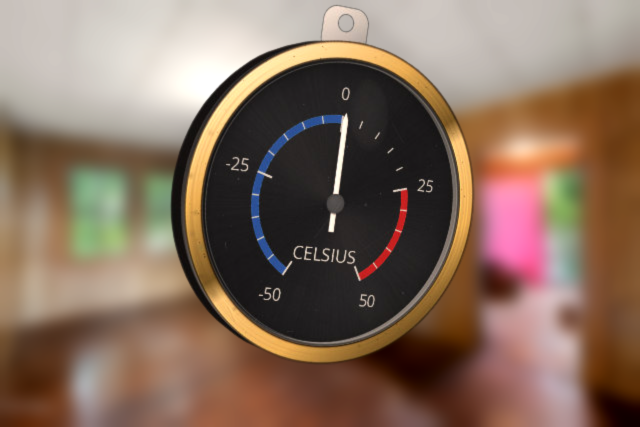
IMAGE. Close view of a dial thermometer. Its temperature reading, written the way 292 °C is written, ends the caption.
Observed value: 0 °C
